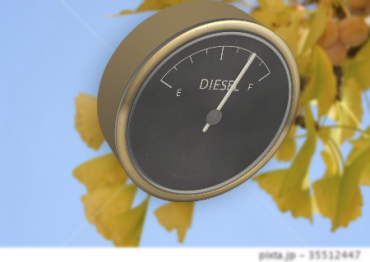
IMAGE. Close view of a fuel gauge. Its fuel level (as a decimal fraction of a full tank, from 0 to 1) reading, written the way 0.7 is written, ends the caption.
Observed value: 0.75
